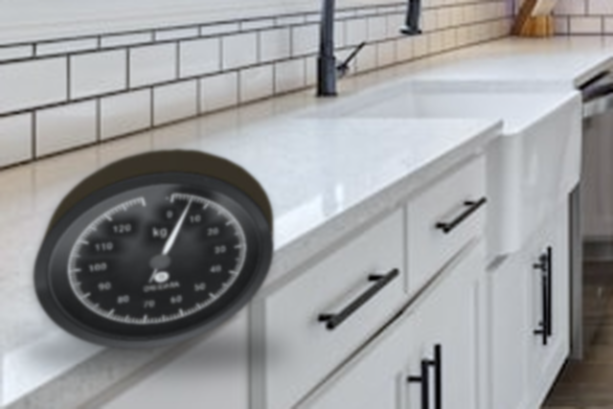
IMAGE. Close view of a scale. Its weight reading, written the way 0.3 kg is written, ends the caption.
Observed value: 5 kg
